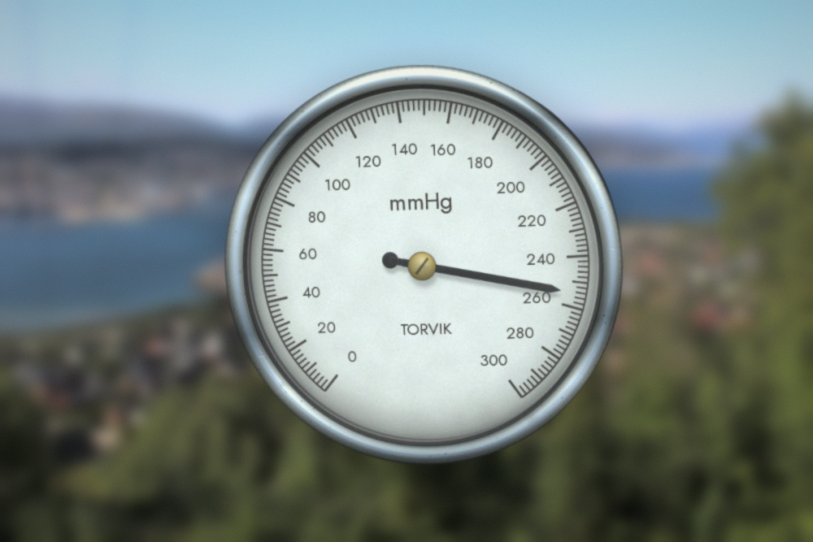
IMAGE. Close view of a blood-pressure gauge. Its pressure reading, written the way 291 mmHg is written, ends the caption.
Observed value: 254 mmHg
